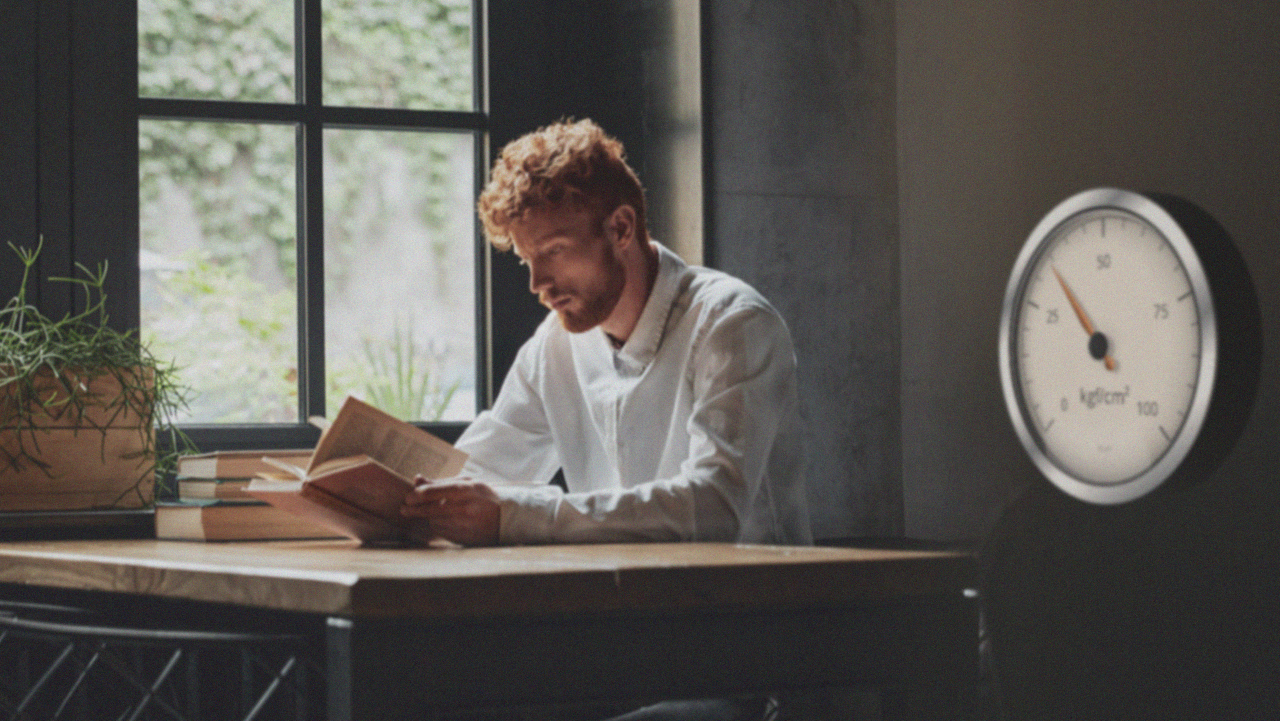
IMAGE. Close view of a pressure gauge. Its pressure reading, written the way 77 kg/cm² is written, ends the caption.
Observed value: 35 kg/cm²
